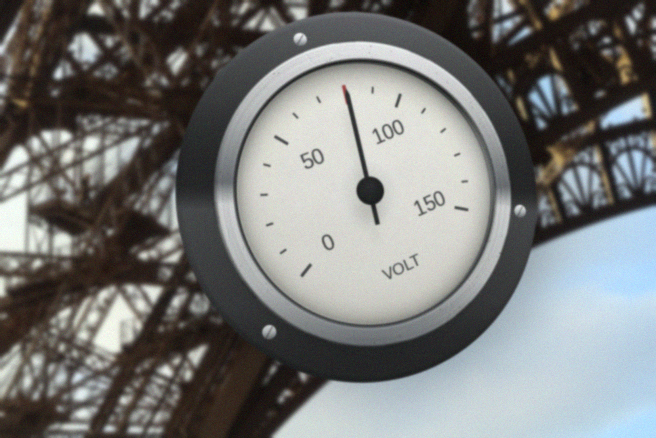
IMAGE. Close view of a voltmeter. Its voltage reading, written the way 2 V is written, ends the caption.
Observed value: 80 V
